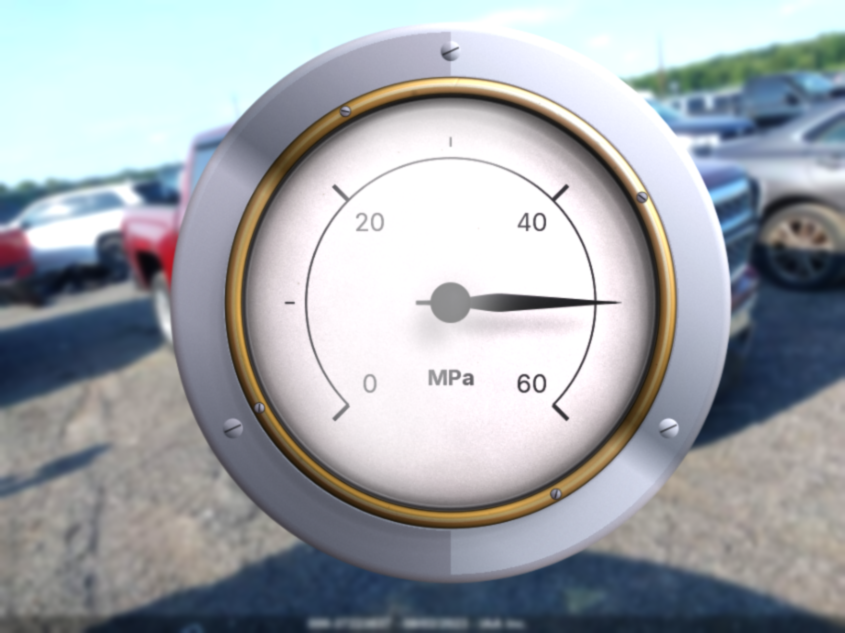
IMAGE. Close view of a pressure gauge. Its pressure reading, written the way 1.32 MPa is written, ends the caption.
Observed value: 50 MPa
